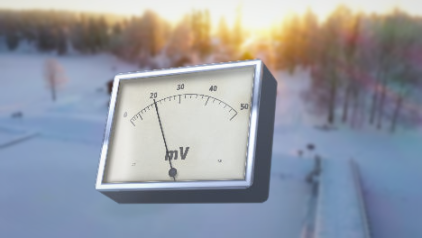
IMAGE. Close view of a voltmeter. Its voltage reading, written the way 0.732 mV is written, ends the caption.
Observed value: 20 mV
